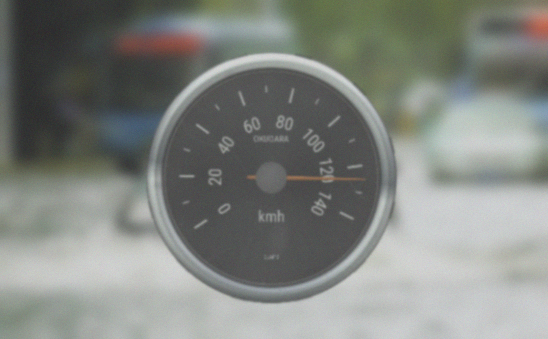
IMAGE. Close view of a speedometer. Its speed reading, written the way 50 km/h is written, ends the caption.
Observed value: 125 km/h
